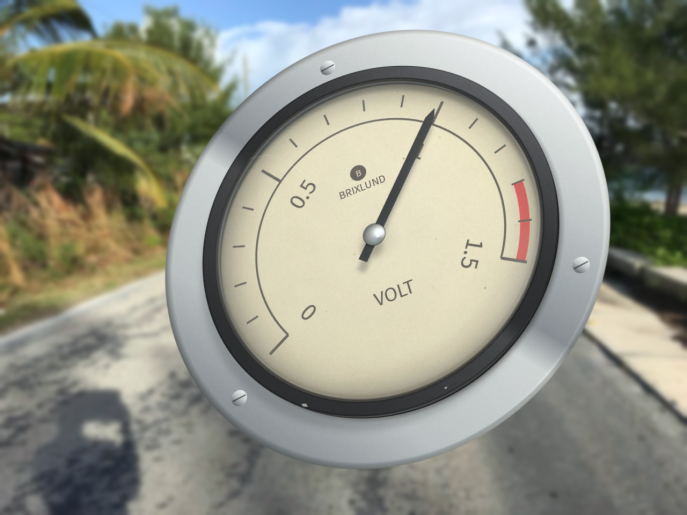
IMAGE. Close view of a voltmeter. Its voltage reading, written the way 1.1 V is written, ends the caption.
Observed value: 1 V
